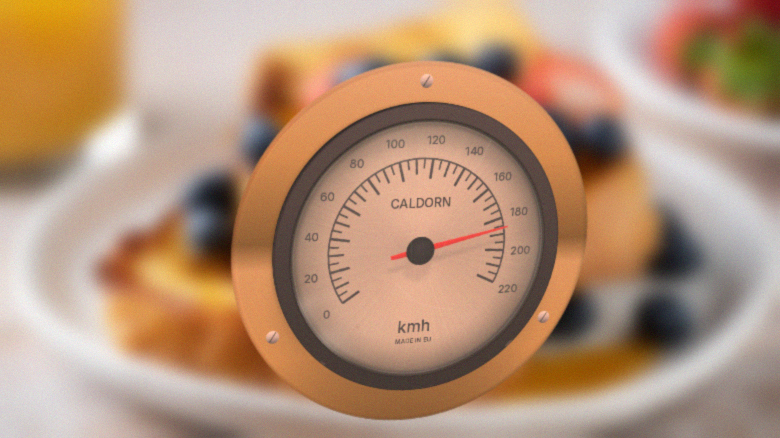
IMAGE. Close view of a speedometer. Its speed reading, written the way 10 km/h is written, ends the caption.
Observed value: 185 km/h
